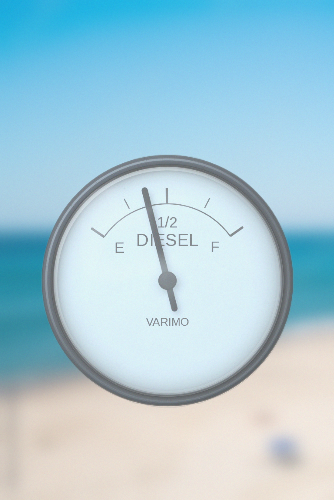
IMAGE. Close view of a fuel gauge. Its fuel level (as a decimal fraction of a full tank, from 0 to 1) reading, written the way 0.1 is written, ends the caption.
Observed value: 0.375
